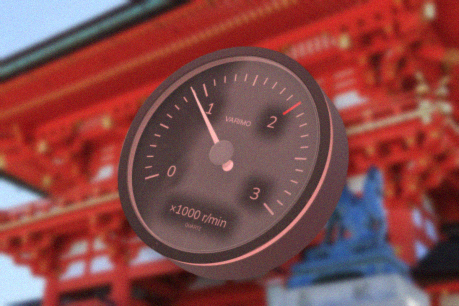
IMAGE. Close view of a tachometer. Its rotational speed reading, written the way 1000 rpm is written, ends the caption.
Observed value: 900 rpm
